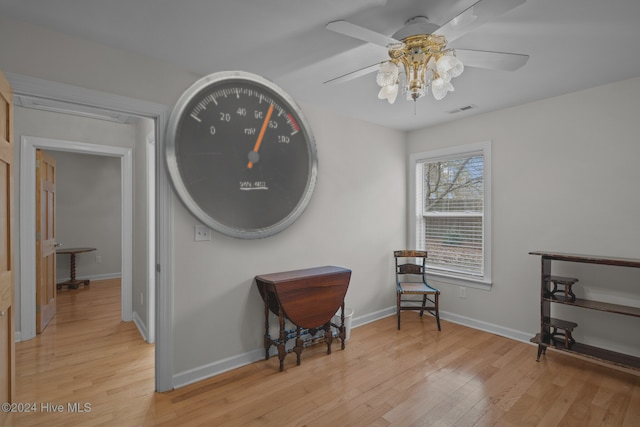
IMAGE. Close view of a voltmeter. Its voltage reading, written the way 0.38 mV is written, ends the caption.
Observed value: 70 mV
